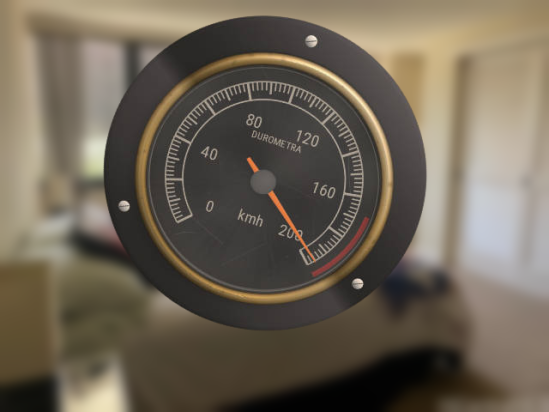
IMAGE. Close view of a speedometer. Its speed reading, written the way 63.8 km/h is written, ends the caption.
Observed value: 196 km/h
